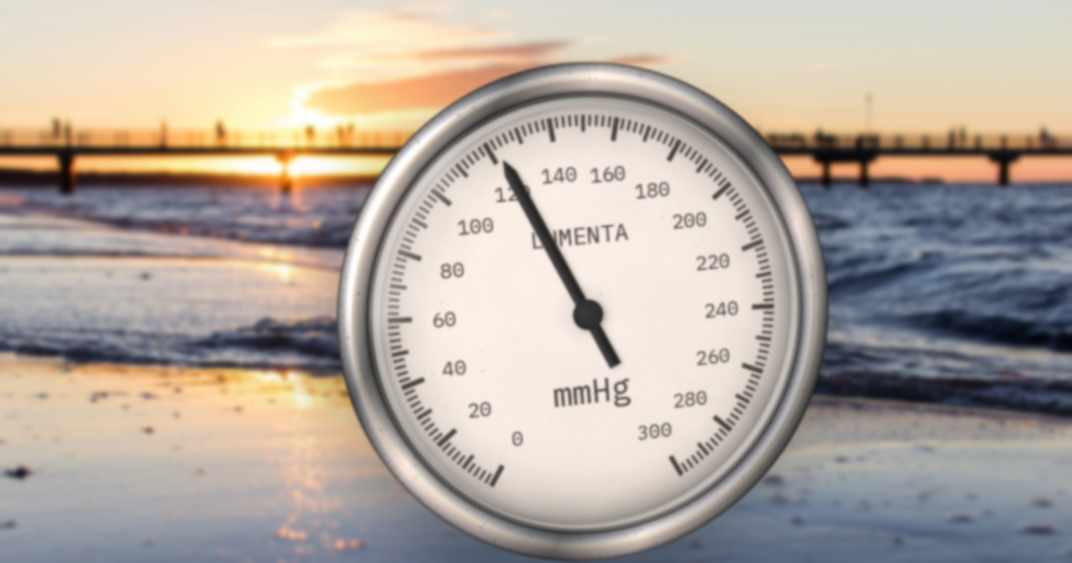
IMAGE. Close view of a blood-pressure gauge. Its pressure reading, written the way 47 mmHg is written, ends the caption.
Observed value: 122 mmHg
